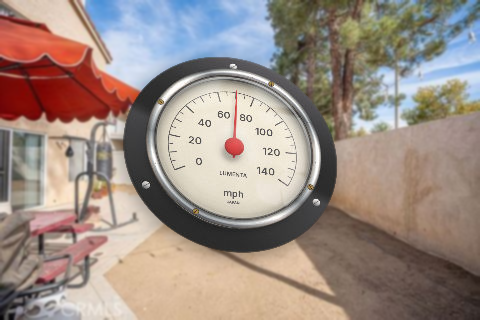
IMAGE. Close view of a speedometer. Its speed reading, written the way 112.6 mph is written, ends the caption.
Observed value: 70 mph
